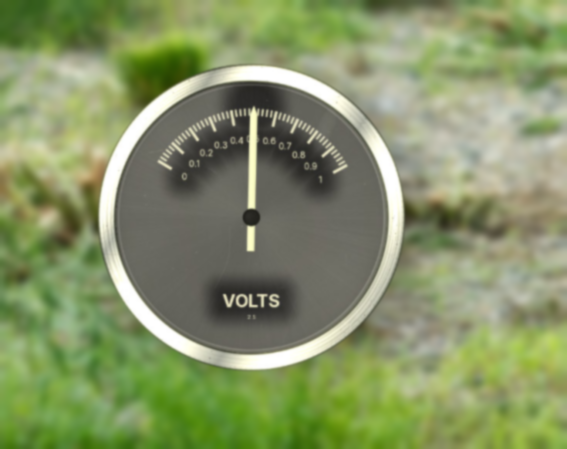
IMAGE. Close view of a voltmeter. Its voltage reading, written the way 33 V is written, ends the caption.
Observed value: 0.5 V
